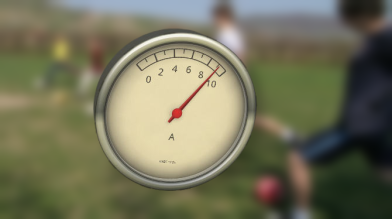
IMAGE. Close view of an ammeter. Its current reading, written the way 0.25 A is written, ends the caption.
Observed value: 9 A
